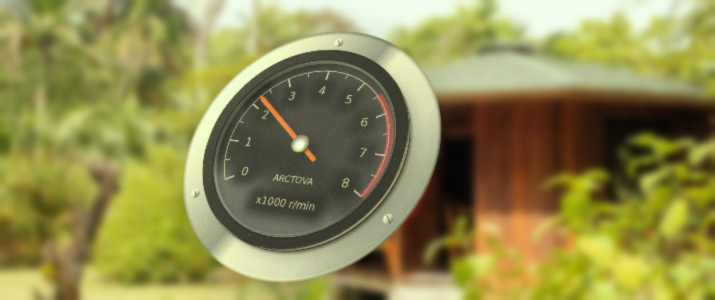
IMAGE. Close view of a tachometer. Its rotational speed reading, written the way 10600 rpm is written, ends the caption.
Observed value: 2250 rpm
